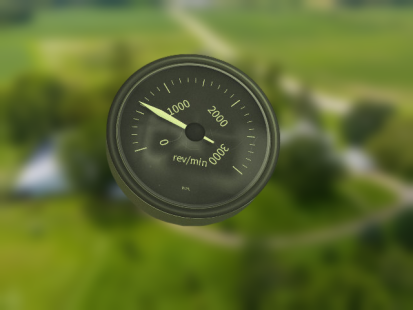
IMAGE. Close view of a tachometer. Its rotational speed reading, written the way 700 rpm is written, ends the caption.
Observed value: 600 rpm
